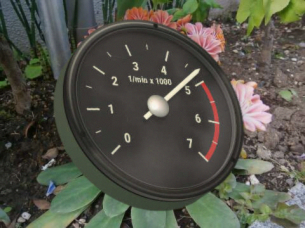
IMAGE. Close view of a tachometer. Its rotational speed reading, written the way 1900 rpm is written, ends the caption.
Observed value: 4750 rpm
